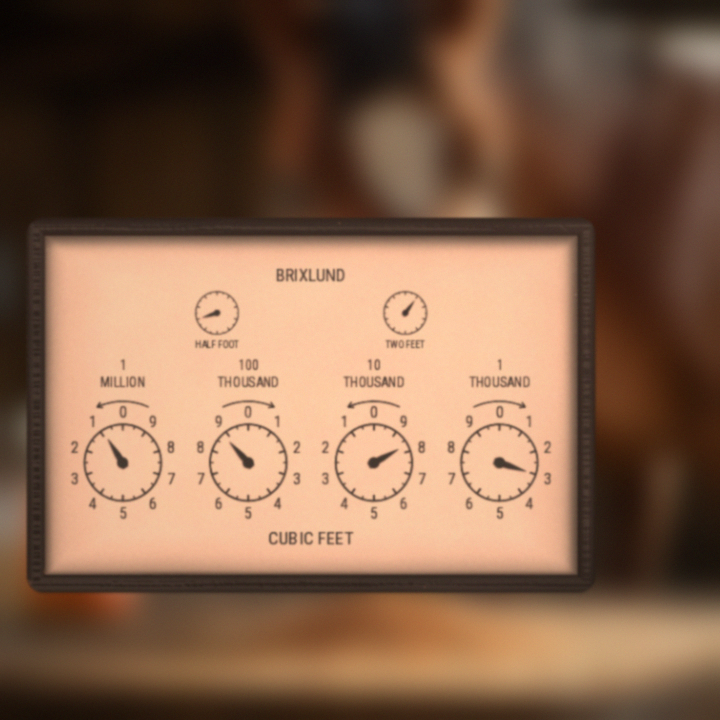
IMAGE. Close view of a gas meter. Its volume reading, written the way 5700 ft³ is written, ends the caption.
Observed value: 88300 ft³
